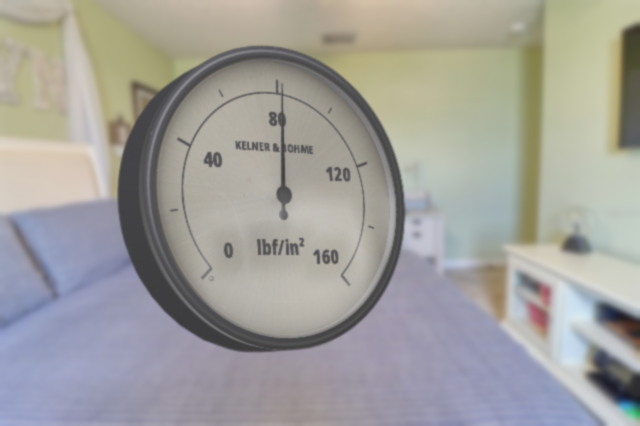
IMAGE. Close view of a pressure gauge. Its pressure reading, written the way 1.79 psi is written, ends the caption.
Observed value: 80 psi
